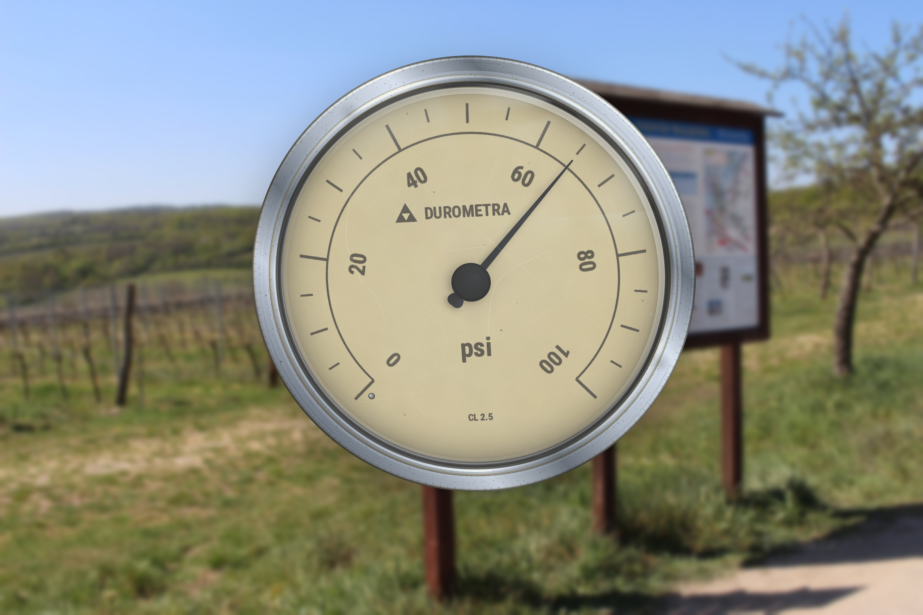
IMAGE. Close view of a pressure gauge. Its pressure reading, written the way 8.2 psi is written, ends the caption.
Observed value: 65 psi
